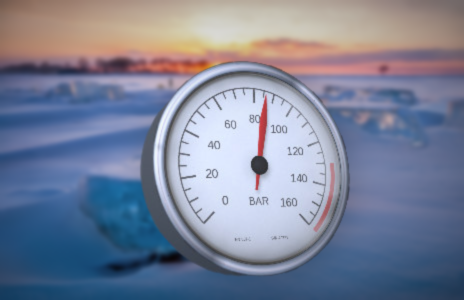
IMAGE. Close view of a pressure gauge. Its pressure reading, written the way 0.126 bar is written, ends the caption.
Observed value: 85 bar
